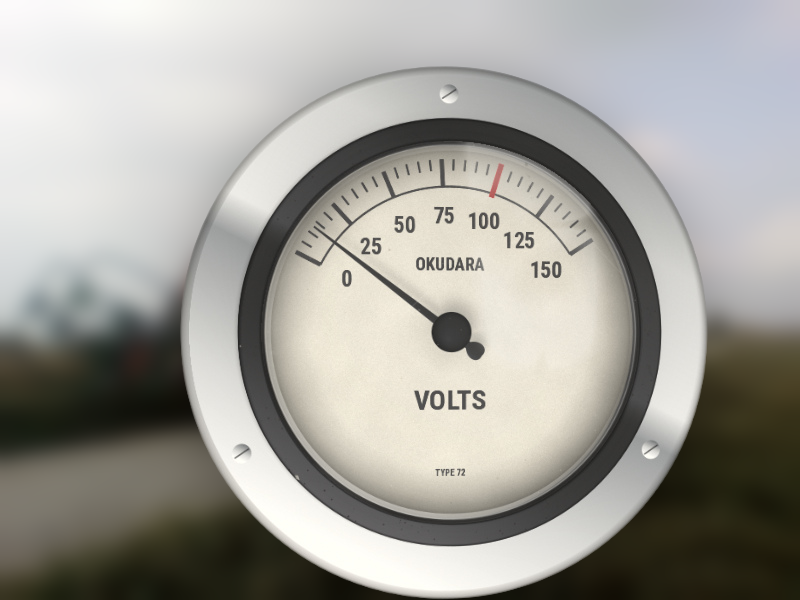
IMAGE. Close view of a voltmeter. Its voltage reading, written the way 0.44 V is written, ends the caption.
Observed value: 12.5 V
